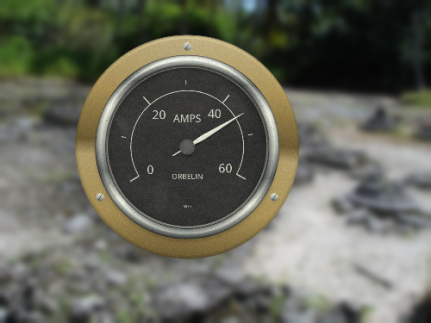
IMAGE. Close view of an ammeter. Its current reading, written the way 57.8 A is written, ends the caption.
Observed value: 45 A
